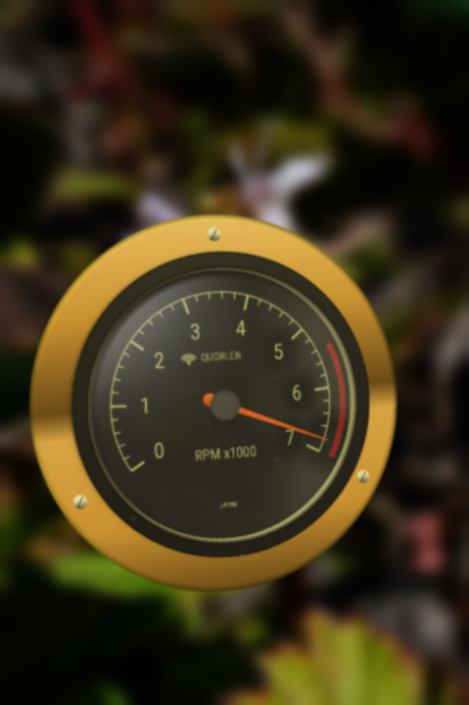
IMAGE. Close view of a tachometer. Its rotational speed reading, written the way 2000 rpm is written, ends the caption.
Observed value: 6800 rpm
